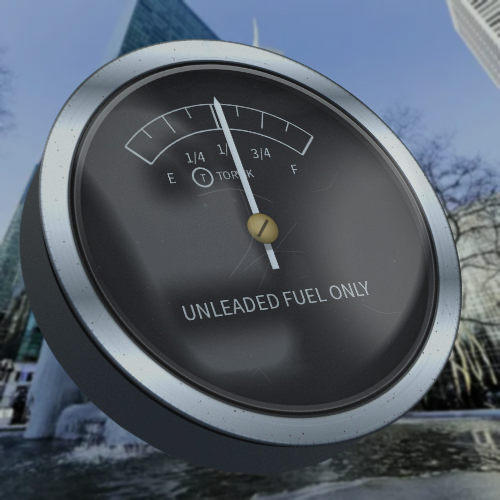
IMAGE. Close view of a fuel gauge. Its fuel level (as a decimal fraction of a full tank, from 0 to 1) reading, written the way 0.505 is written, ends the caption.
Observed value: 0.5
